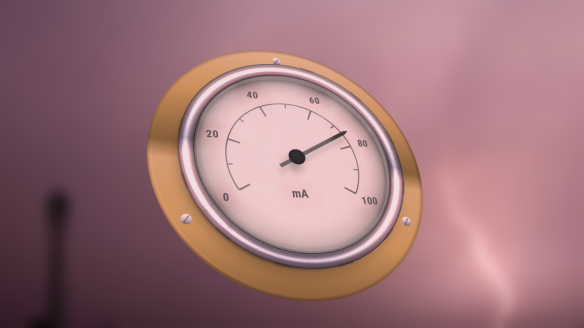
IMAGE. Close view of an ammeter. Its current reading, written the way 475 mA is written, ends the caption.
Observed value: 75 mA
